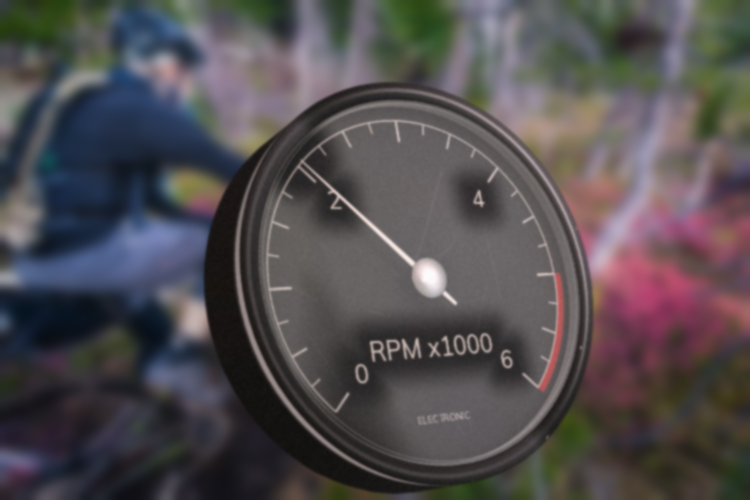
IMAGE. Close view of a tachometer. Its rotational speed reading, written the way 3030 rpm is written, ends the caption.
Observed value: 2000 rpm
